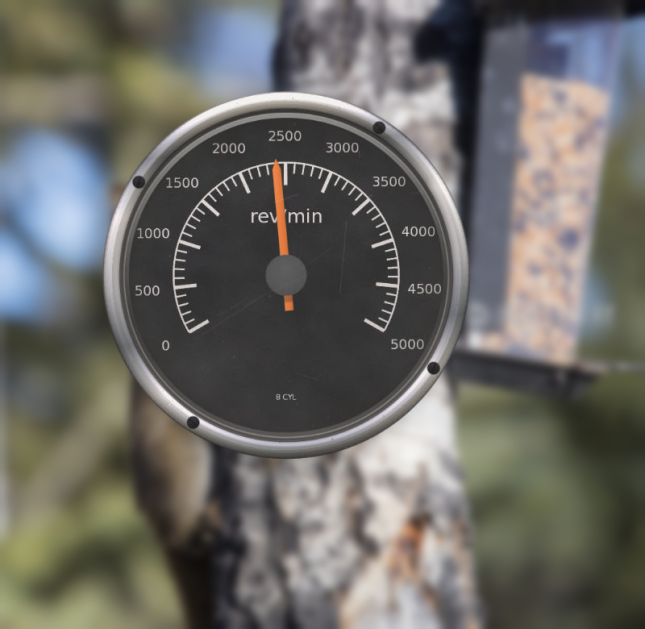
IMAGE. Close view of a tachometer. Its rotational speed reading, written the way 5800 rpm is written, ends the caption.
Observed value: 2400 rpm
